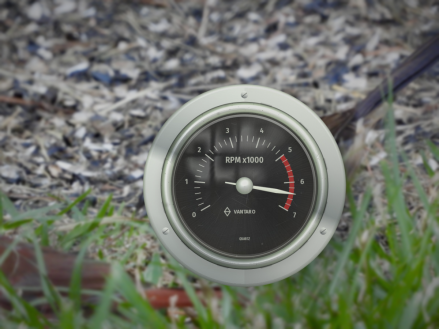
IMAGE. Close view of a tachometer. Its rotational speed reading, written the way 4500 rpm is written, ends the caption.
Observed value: 6400 rpm
